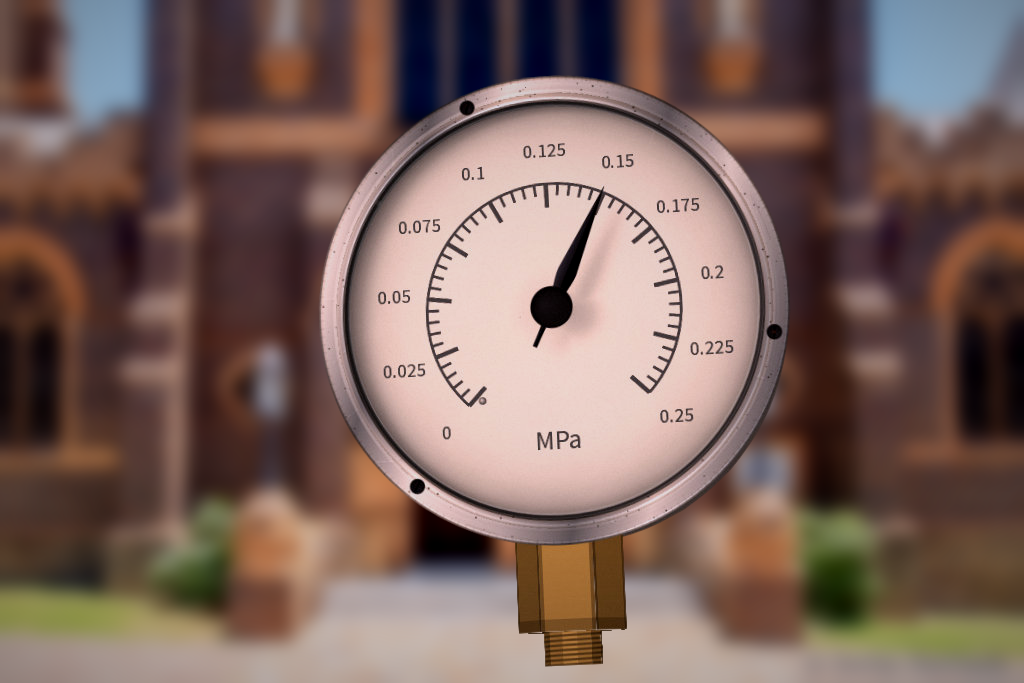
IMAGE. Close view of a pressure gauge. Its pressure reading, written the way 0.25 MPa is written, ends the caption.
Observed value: 0.15 MPa
